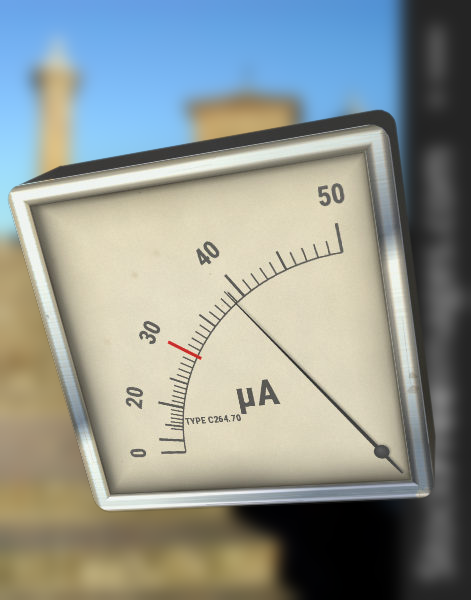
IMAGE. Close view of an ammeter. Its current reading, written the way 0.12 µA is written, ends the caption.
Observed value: 39 µA
